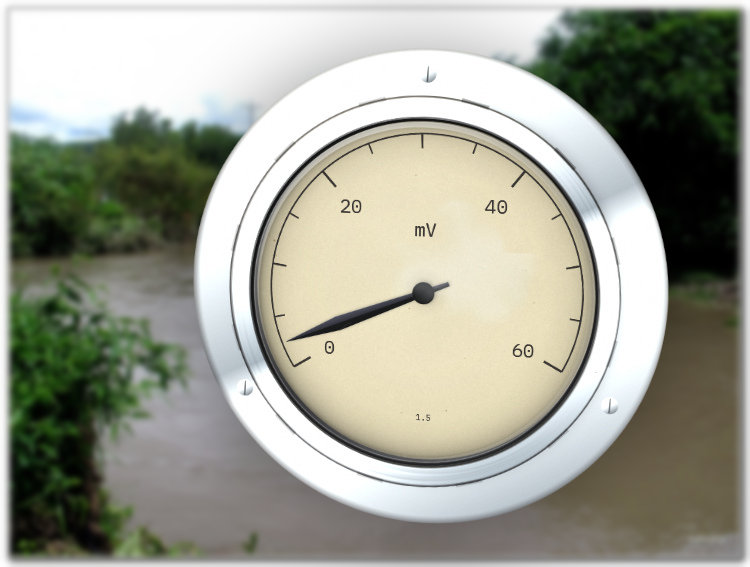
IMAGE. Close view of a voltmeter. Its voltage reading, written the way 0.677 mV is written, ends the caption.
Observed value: 2.5 mV
